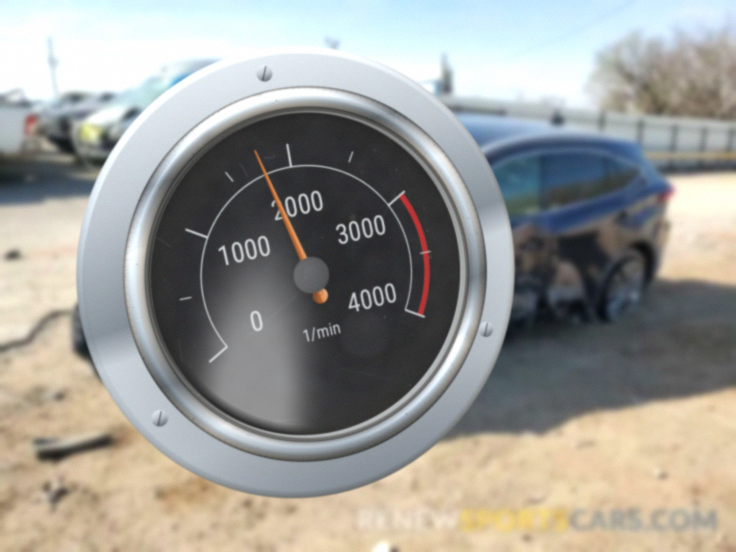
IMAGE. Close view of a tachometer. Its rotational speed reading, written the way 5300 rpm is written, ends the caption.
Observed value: 1750 rpm
